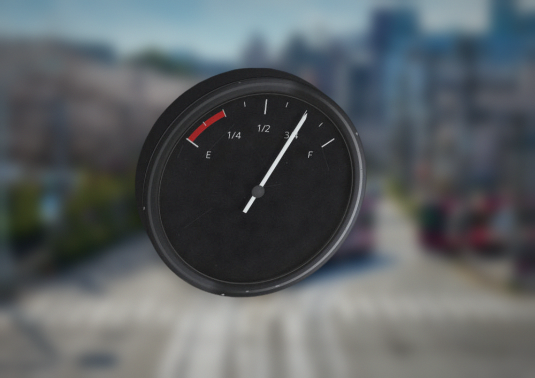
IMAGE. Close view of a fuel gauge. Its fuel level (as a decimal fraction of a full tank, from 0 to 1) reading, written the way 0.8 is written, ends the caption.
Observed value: 0.75
